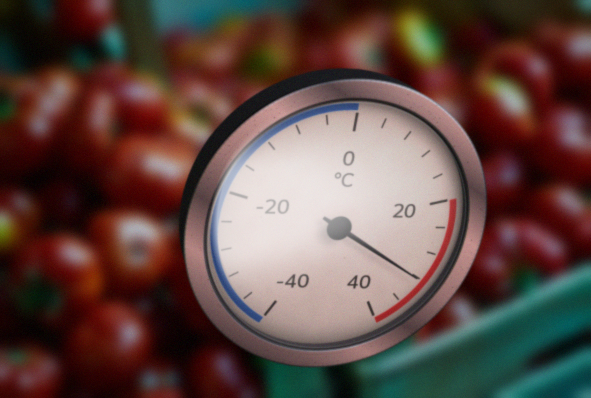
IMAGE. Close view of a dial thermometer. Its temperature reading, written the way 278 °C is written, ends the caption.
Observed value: 32 °C
